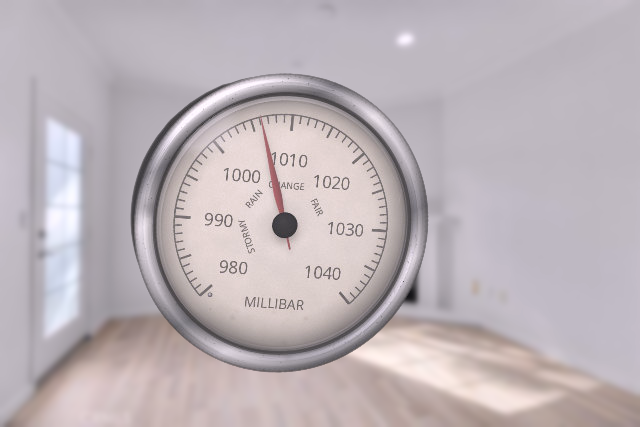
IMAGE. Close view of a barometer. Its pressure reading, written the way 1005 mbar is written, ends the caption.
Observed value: 1006 mbar
